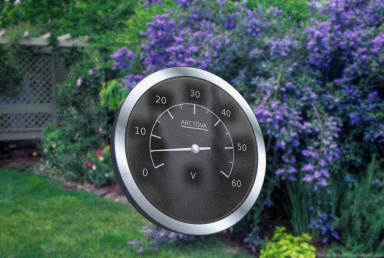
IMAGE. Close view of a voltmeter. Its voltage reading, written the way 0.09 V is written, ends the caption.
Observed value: 5 V
